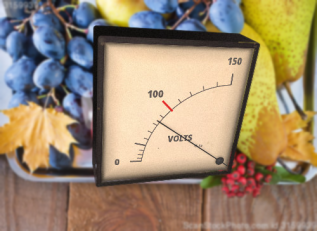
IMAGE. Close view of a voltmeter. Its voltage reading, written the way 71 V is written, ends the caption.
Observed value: 85 V
